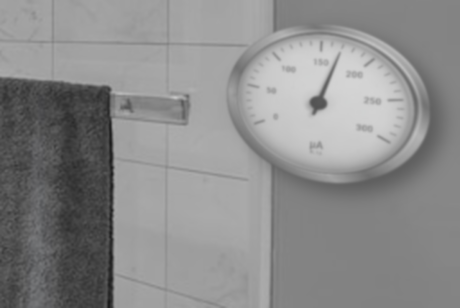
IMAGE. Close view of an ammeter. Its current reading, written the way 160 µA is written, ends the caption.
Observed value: 170 µA
